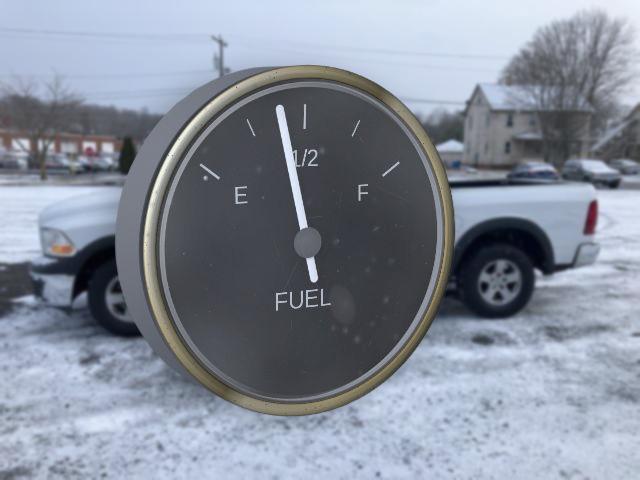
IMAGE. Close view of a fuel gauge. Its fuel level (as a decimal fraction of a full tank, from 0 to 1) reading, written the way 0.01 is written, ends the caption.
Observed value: 0.375
